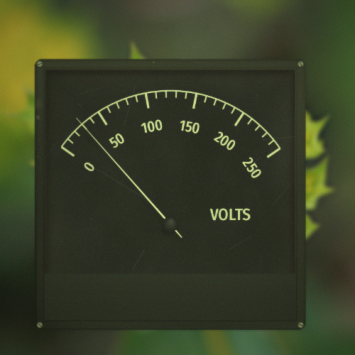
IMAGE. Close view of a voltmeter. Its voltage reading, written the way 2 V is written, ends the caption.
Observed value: 30 V
